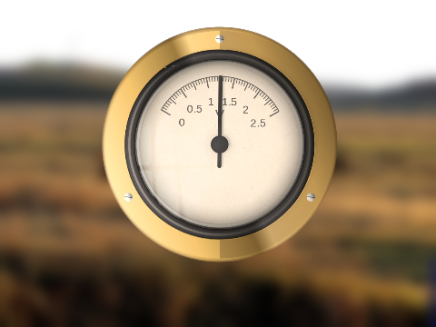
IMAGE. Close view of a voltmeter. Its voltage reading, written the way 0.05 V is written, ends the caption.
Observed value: 1.25 V
